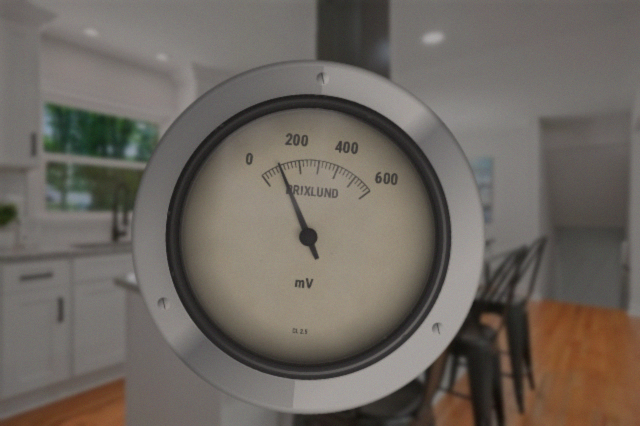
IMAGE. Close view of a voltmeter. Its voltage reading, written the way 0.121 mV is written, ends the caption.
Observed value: 100 mV
